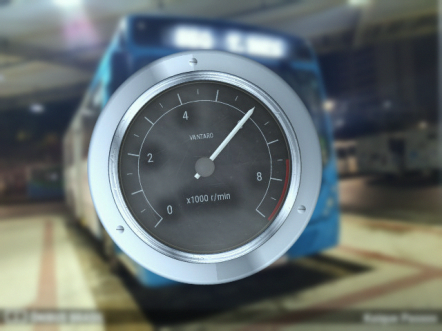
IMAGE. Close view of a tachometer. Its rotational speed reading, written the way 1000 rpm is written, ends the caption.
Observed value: 6000 rpm
